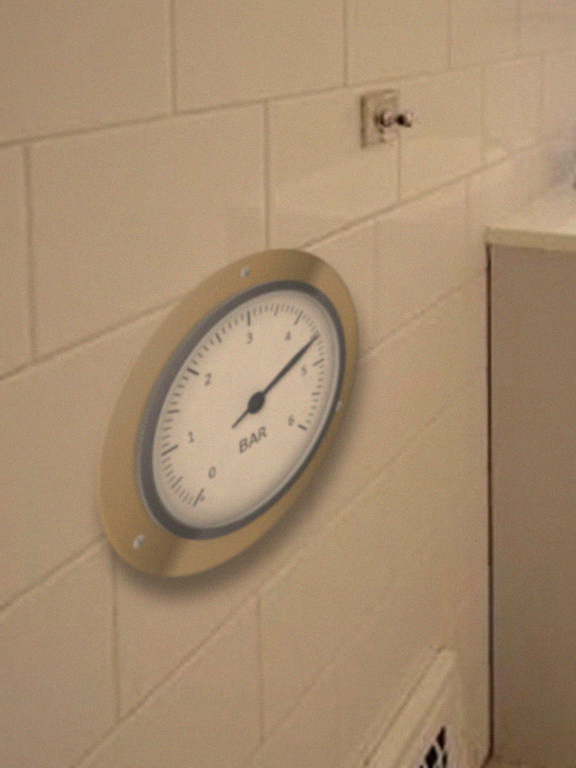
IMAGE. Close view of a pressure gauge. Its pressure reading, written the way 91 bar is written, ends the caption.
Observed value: 4.5 bar
